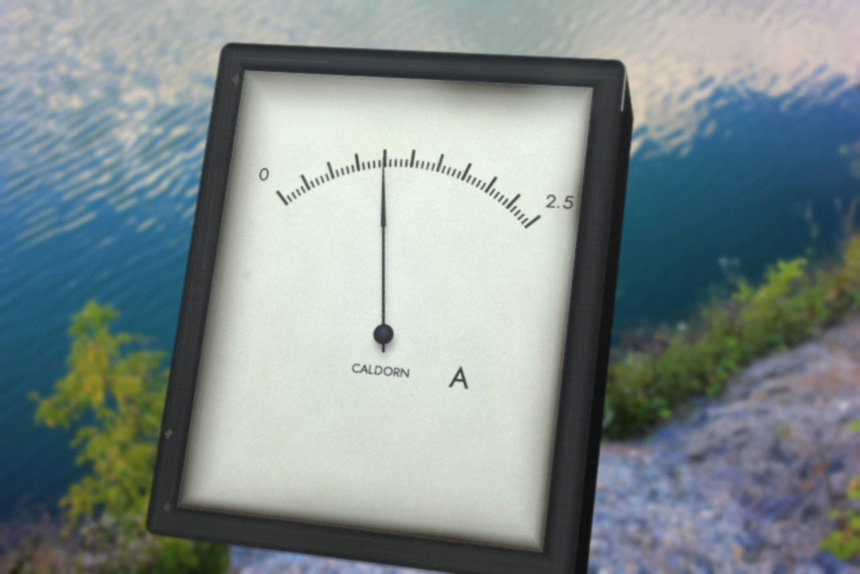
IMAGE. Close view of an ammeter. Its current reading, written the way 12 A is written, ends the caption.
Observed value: 1 A
